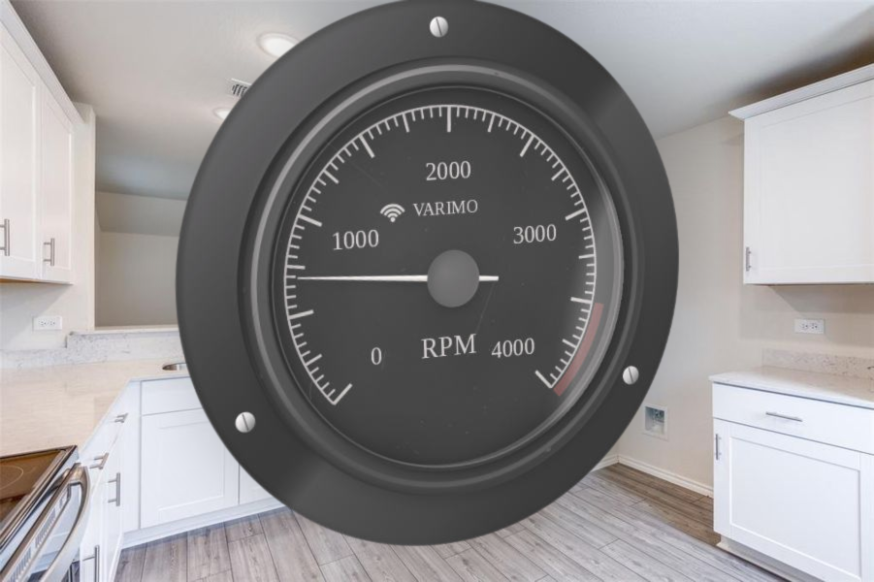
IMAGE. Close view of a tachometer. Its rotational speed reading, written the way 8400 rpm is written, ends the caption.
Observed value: 700 rpm
